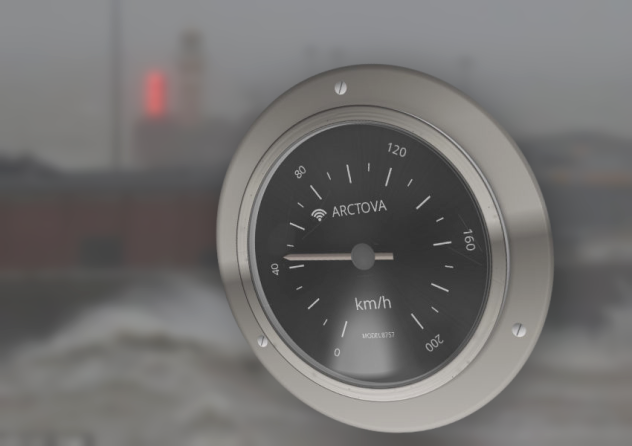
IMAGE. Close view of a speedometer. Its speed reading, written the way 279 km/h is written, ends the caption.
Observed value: 45 km/h
